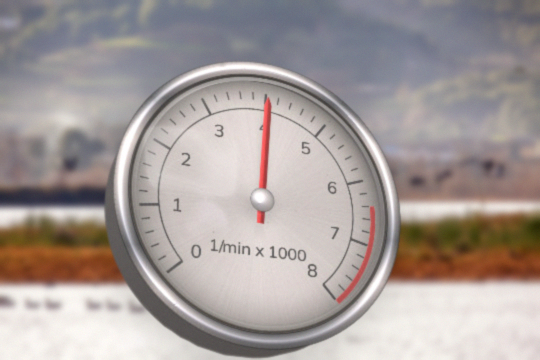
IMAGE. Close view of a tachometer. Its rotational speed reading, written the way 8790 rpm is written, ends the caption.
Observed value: 4000 rpm
